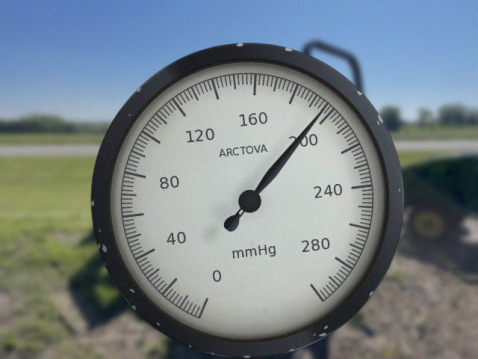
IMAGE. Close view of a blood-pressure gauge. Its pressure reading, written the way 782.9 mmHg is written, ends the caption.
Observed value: 196 mmHg
